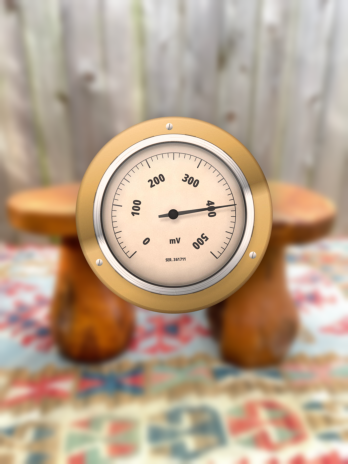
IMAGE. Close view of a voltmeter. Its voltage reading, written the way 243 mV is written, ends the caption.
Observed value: 400 mV
